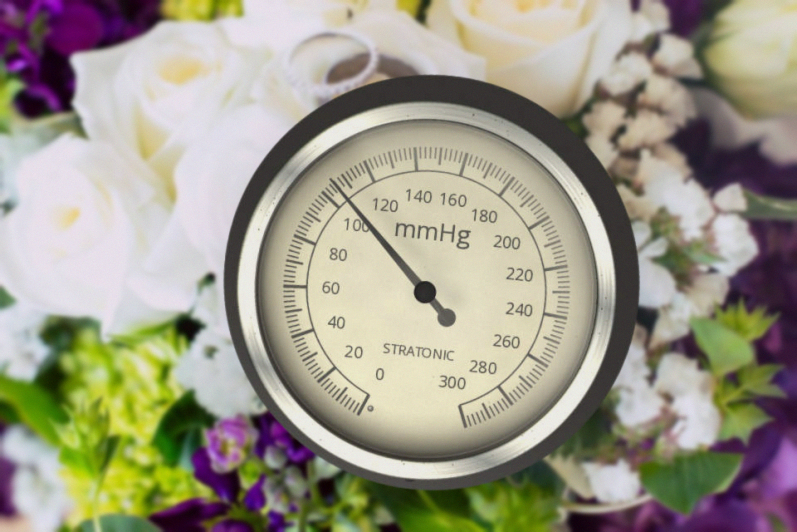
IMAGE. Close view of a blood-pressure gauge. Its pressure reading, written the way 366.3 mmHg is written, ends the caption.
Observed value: 106 mmHg
